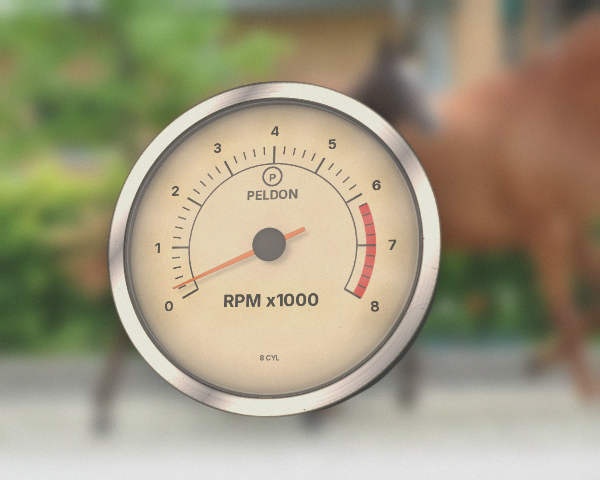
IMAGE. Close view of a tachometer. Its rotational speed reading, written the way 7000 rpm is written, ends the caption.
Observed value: 200 rpm
